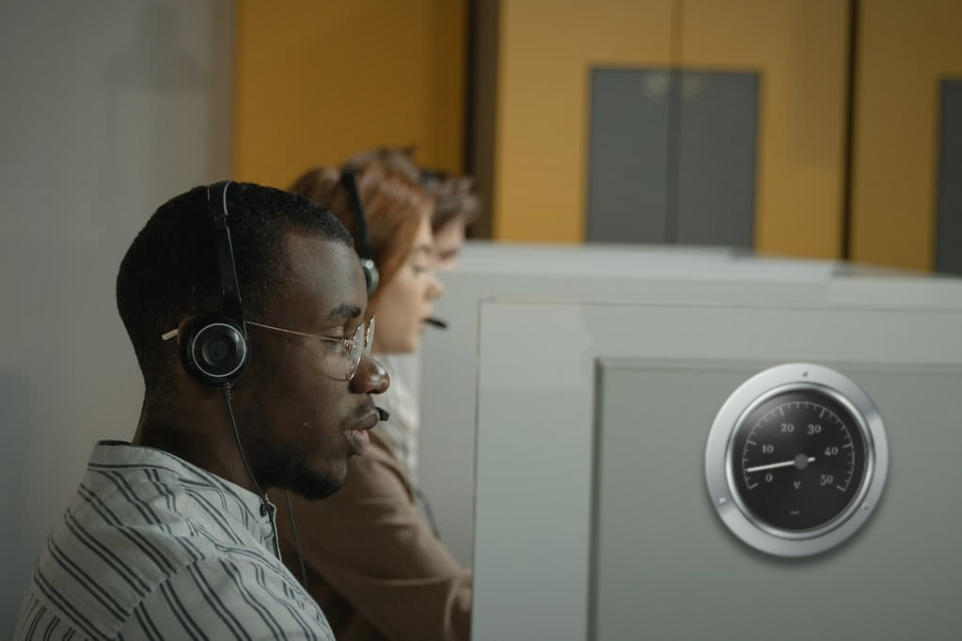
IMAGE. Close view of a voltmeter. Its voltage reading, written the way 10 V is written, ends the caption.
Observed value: 4 V
